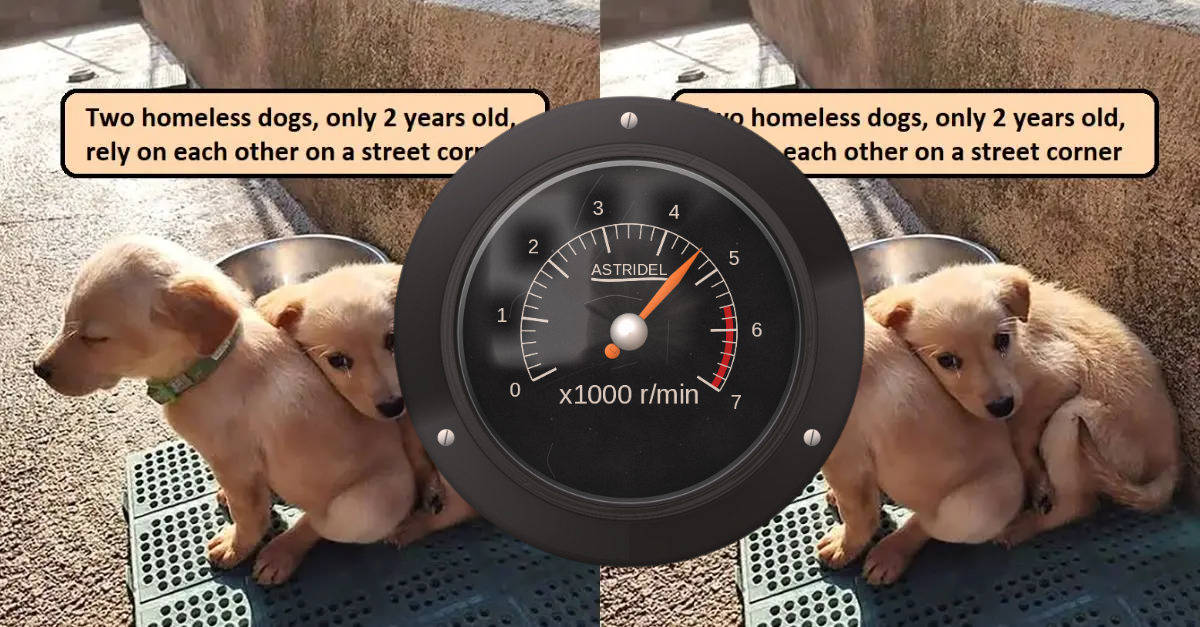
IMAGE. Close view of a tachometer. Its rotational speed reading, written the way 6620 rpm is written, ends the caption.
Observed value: 4600 rpm
